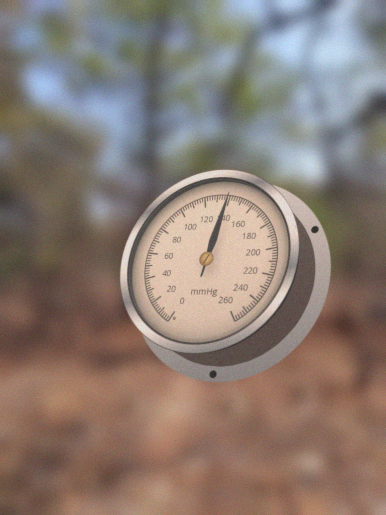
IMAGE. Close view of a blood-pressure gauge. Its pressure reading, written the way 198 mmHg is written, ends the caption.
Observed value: 140 mmHg
